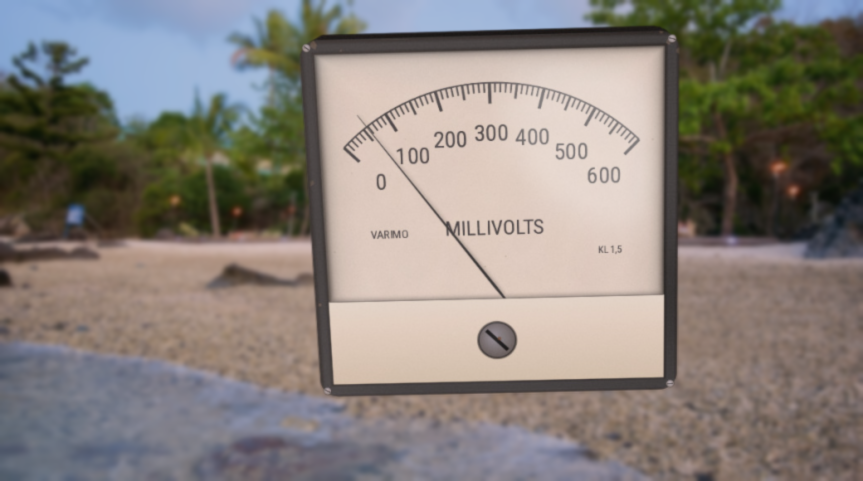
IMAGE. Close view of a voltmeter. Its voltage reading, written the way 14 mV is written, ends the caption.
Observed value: 60 mV
